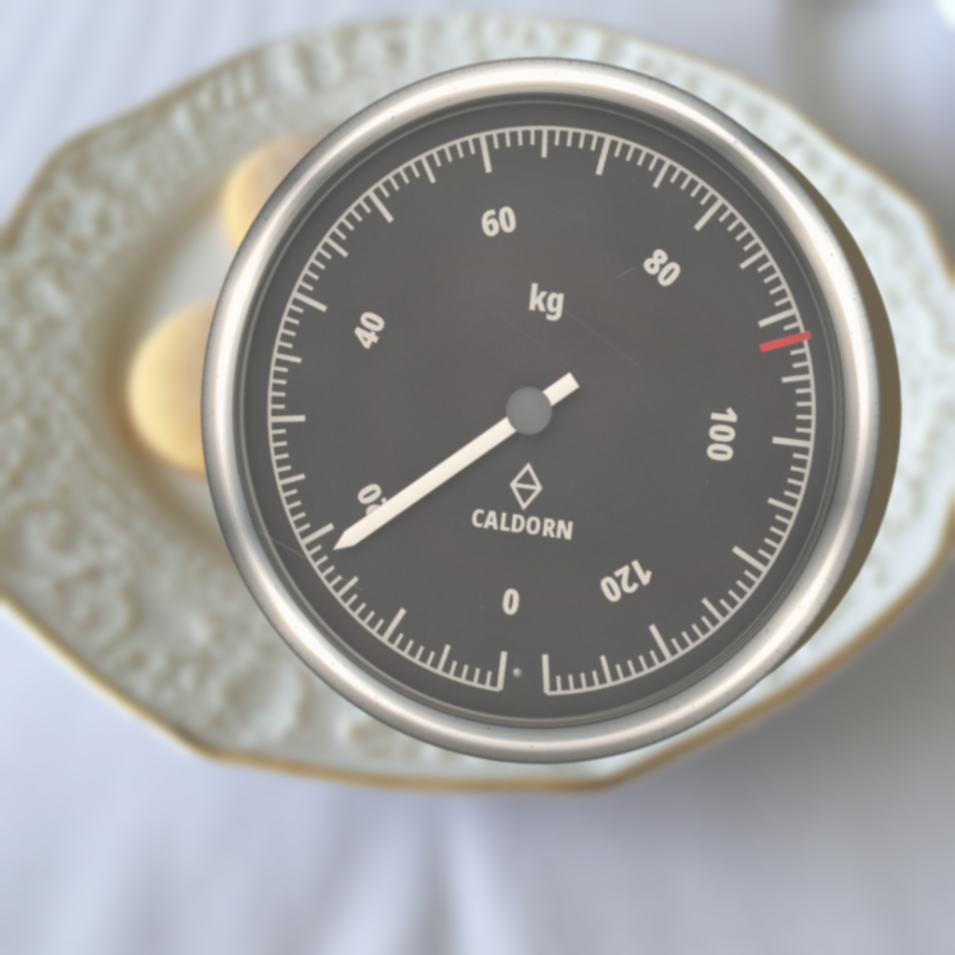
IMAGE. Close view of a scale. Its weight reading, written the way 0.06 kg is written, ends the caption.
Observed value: 18 kg
